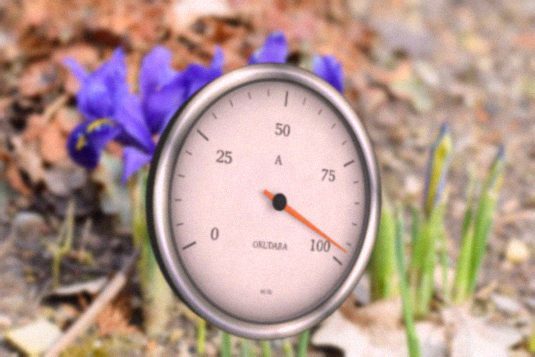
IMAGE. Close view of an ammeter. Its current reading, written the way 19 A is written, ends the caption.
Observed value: 97.5 A
